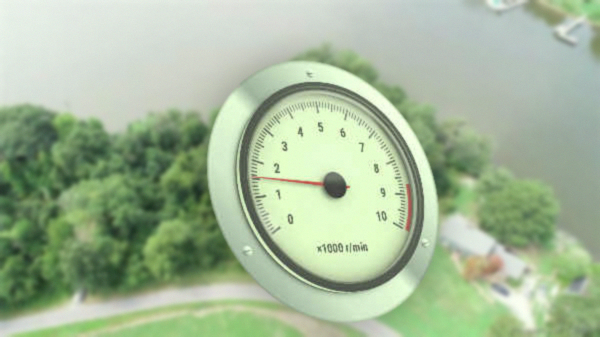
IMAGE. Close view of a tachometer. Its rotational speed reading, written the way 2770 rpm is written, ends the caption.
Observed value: 1500 rpm
